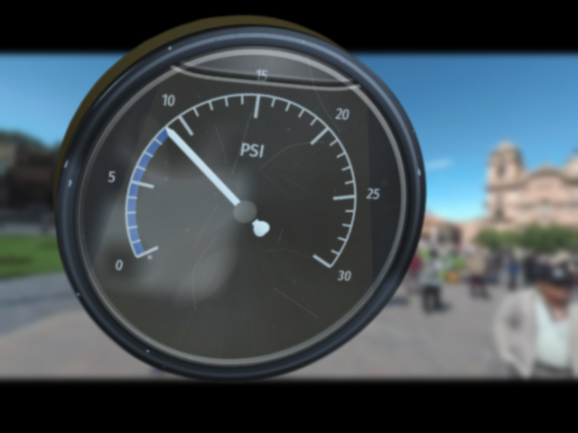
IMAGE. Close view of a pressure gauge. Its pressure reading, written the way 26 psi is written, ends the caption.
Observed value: 9 psi
